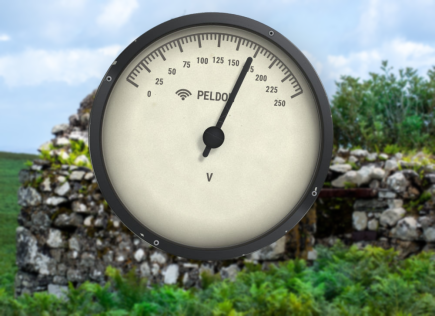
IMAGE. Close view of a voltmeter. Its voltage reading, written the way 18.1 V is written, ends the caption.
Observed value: 170 V
